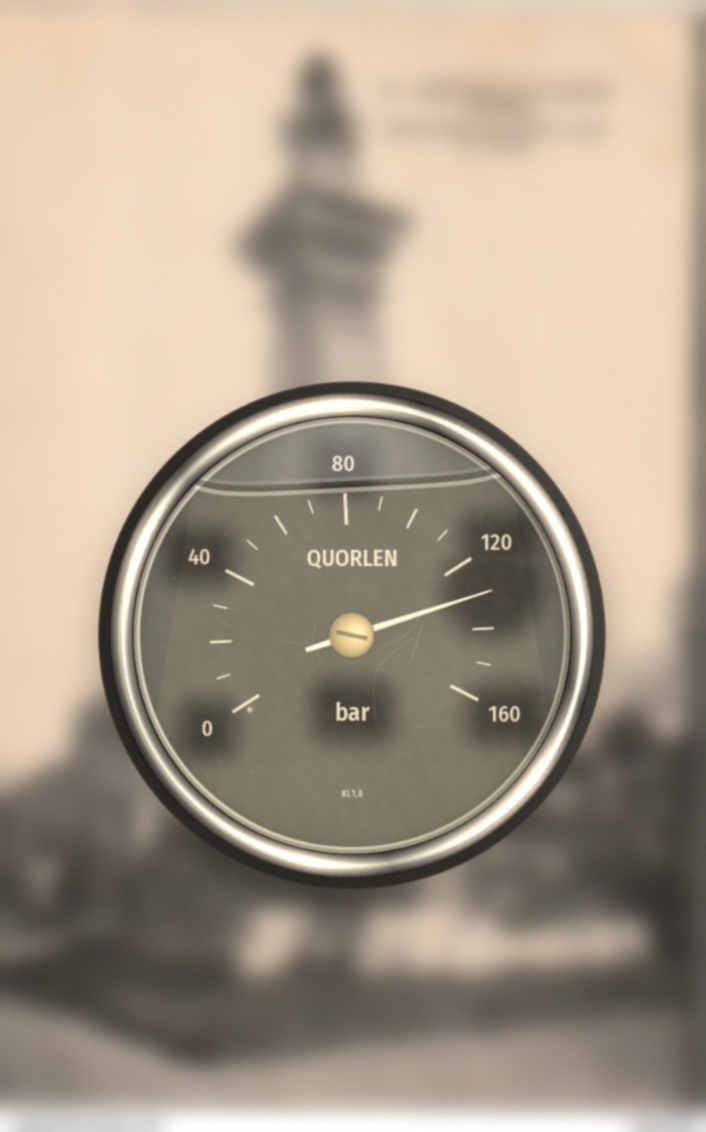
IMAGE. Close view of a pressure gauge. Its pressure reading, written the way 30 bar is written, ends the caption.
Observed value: 130 bar
